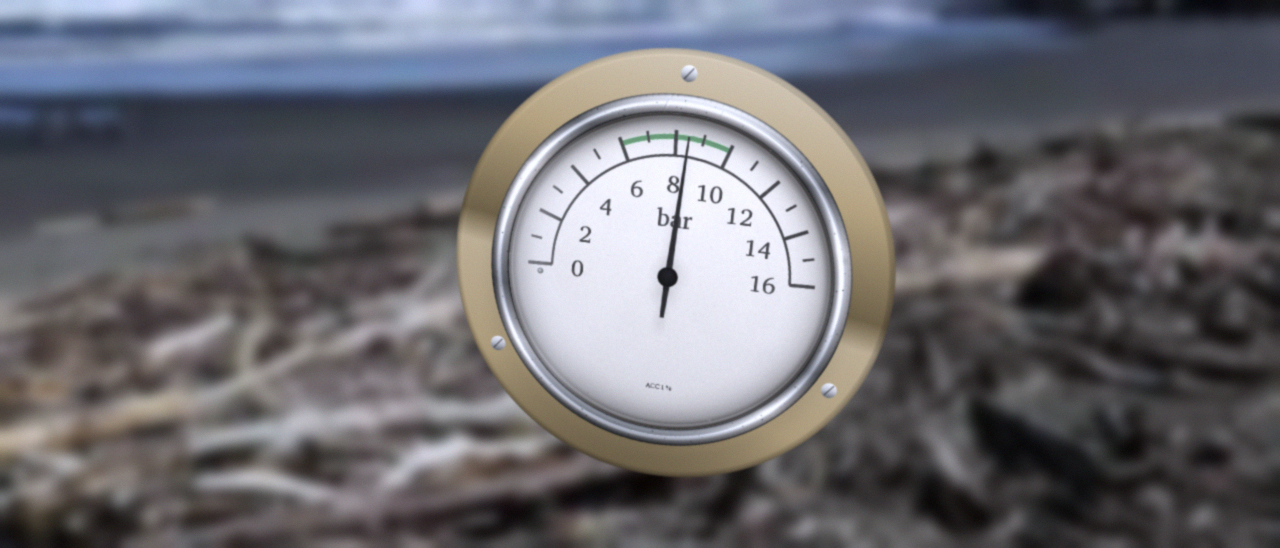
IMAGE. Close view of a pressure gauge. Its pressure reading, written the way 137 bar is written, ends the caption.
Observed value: 8.5 bar
